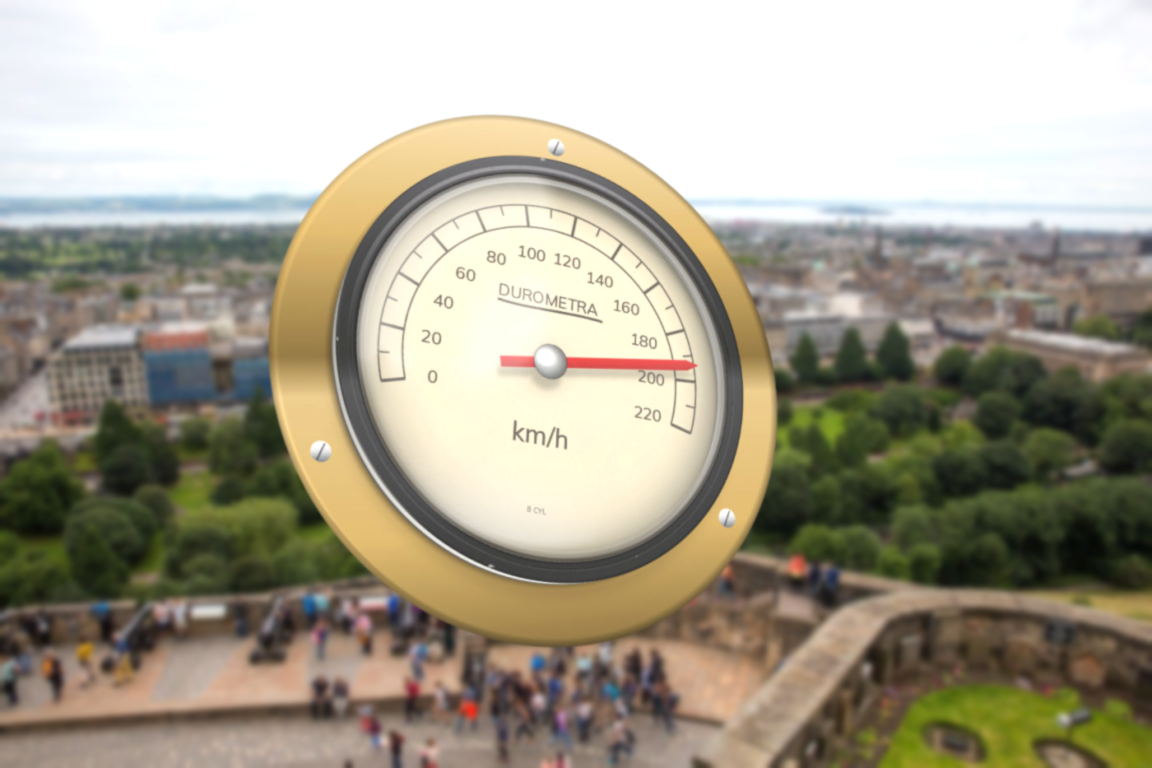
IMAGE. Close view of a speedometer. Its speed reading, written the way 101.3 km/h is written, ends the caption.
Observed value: 195 km/h
